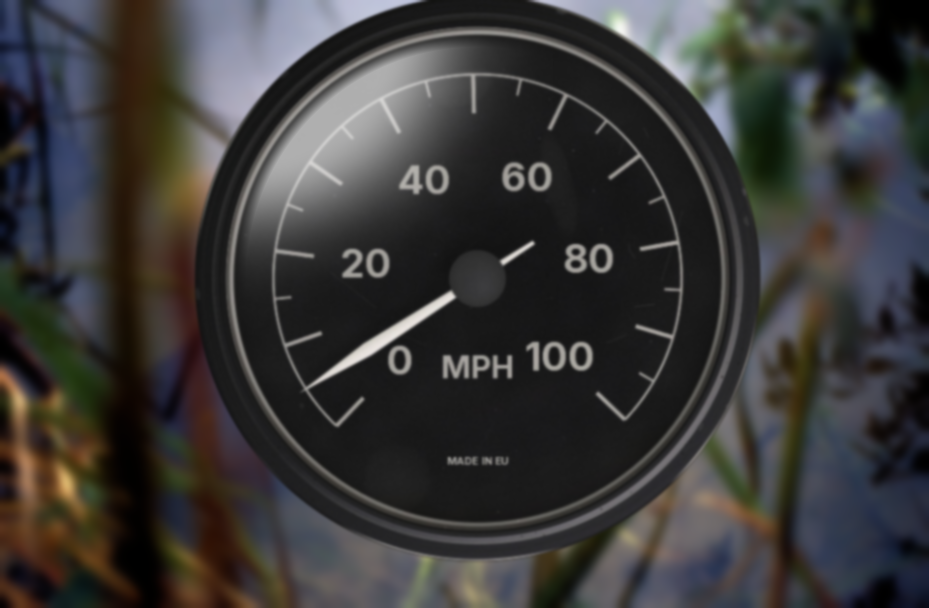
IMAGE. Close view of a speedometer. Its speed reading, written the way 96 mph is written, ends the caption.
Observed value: 5 mph
